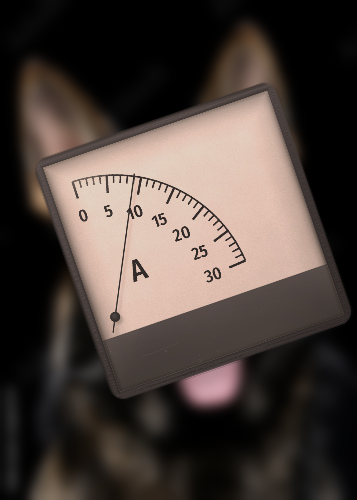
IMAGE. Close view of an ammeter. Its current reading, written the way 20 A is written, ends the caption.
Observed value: 9 A
